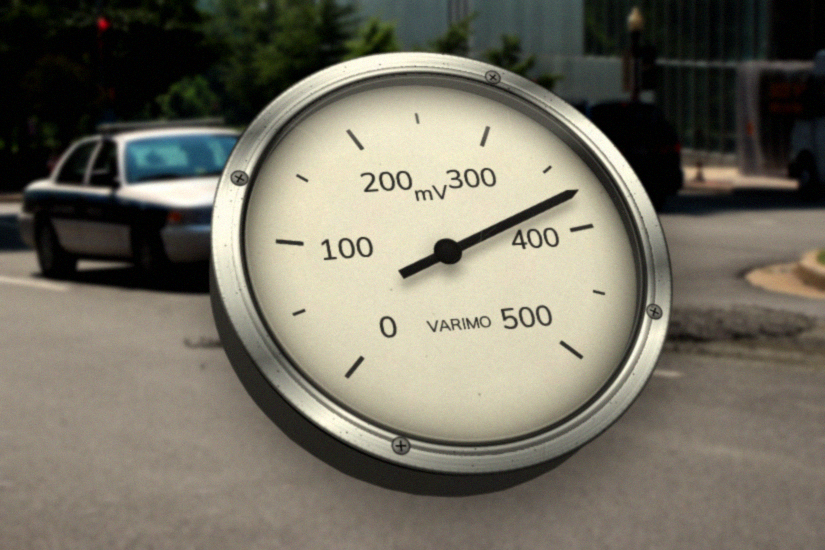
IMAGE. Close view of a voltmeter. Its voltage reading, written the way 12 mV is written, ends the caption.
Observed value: 375 mV
